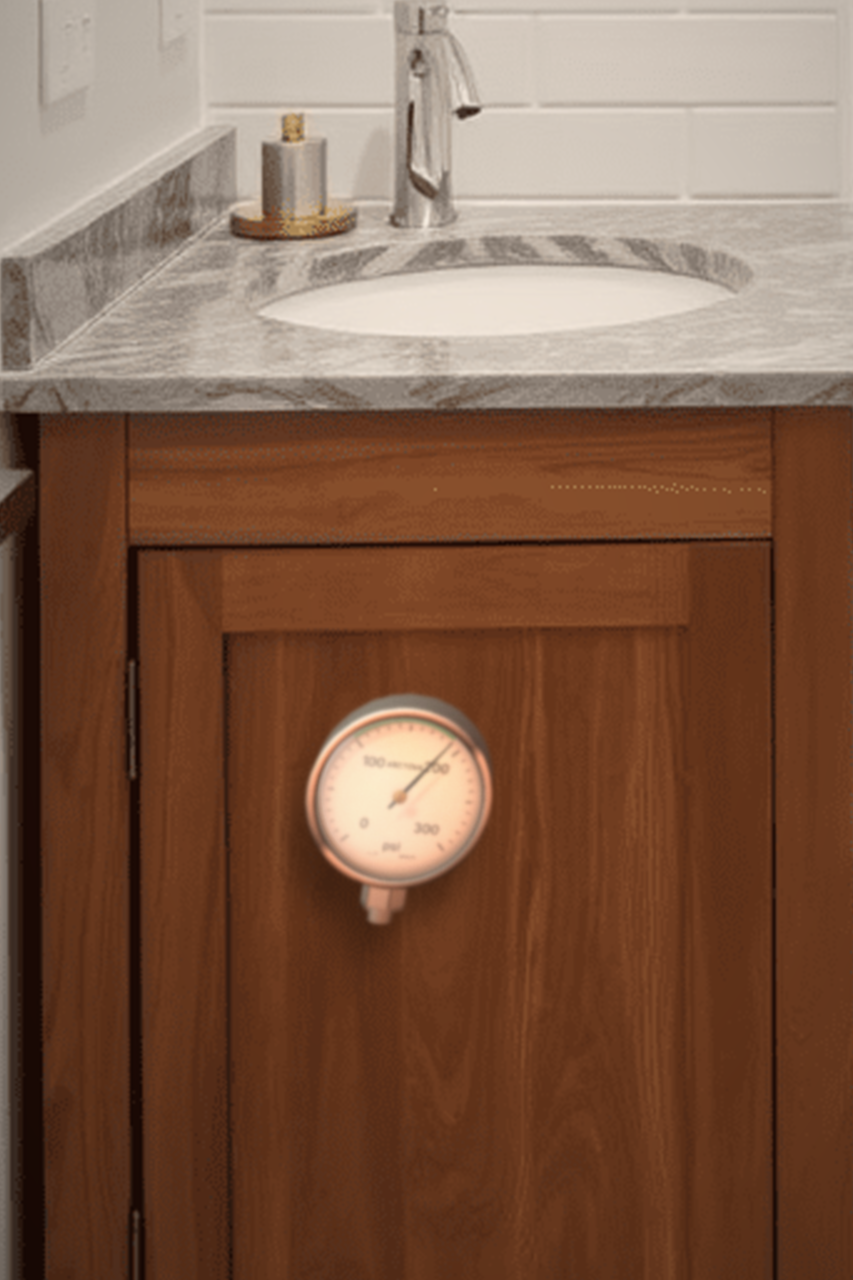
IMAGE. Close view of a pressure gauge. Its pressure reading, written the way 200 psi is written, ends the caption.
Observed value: 190 psi
